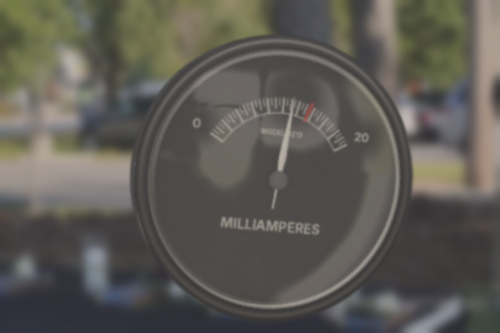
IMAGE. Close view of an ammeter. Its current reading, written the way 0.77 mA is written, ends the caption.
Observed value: 11 mA
